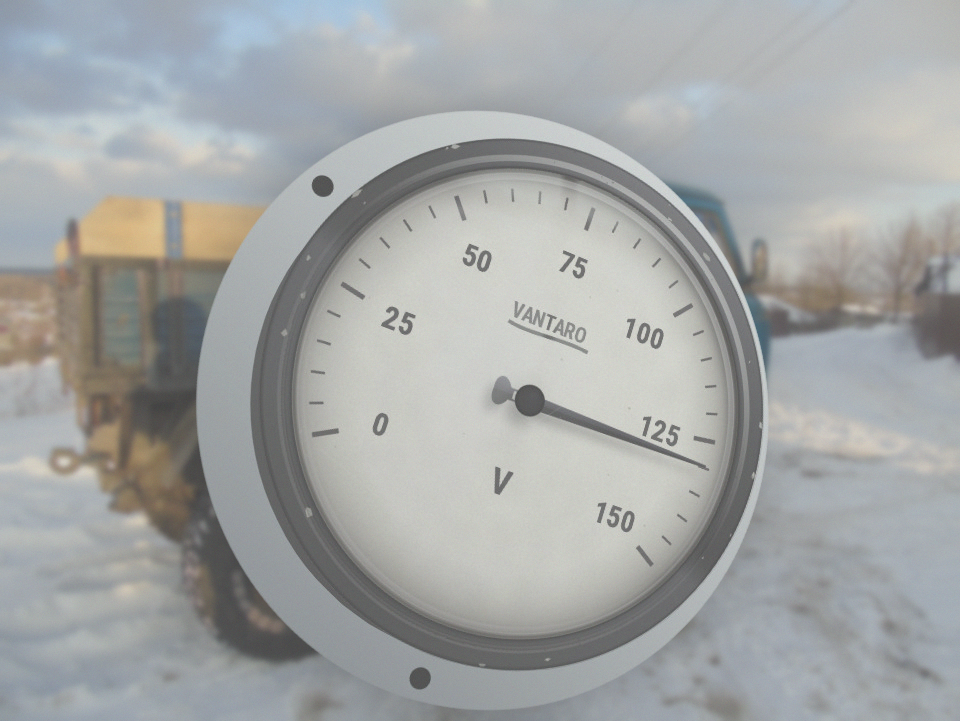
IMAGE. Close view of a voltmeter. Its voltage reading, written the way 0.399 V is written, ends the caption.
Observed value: 130 V
